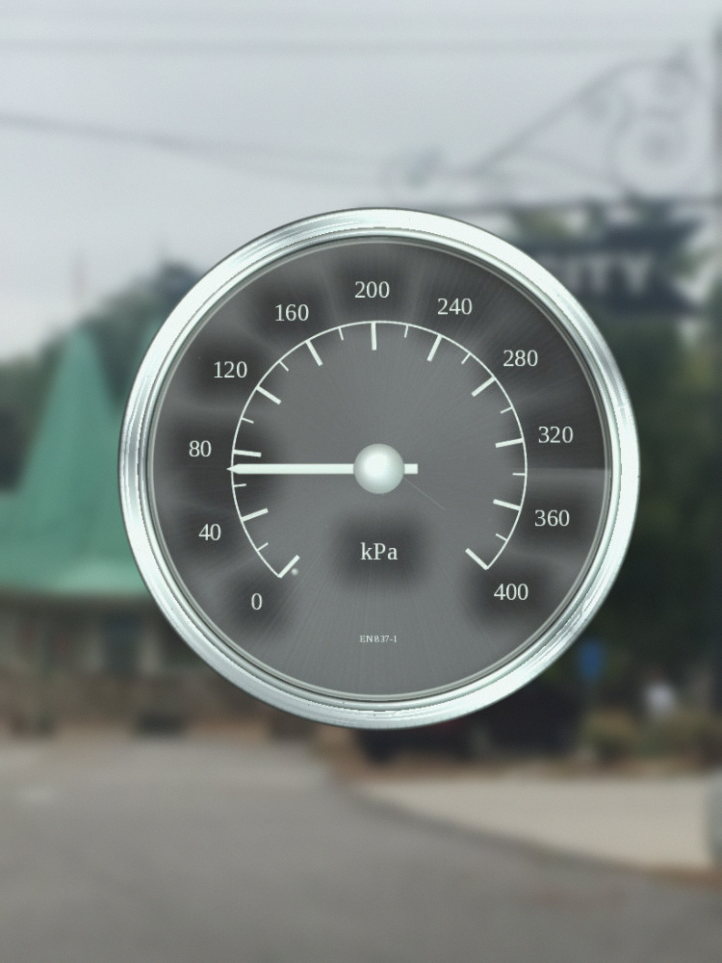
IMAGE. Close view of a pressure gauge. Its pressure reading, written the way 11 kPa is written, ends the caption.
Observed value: 70 kPa
